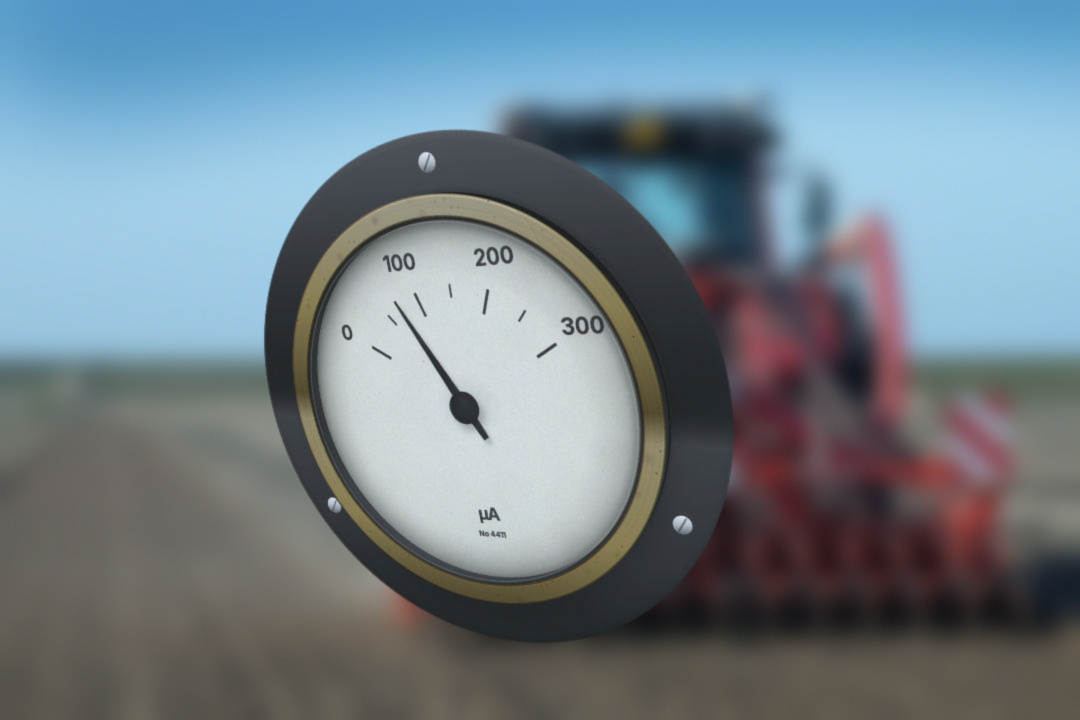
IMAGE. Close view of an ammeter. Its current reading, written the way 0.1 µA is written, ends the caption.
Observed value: 75 µA
